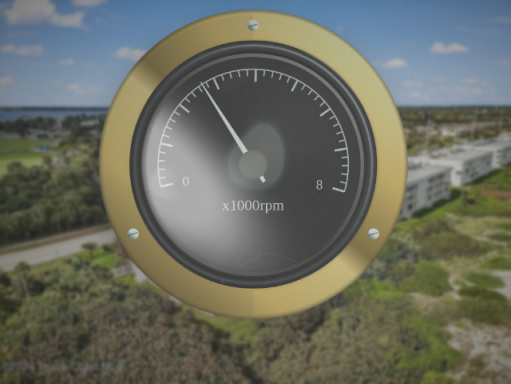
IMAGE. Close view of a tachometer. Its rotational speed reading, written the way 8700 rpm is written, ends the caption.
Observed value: 2700 rpm
